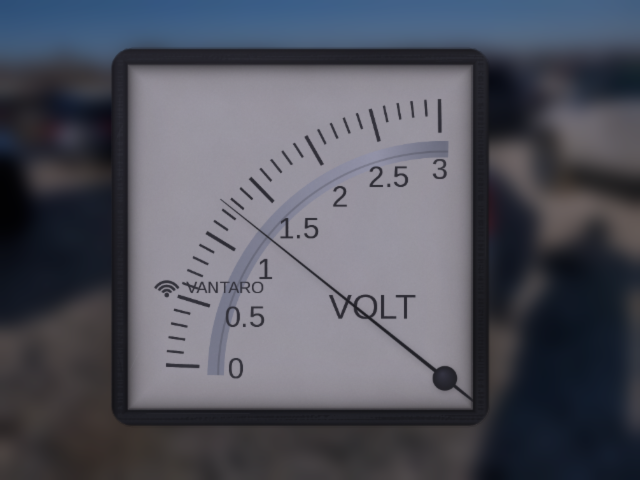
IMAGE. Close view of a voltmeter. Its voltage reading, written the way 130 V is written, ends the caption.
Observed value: 1.25 V
